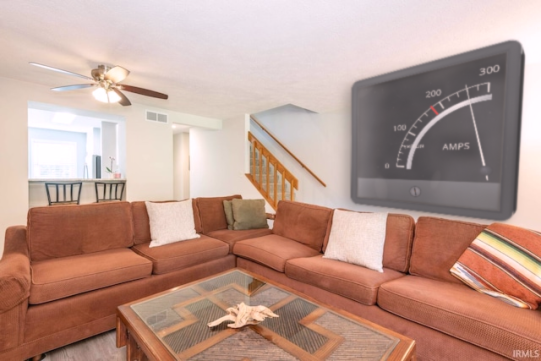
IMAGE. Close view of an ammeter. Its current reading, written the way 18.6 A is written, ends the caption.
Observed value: 260 A
